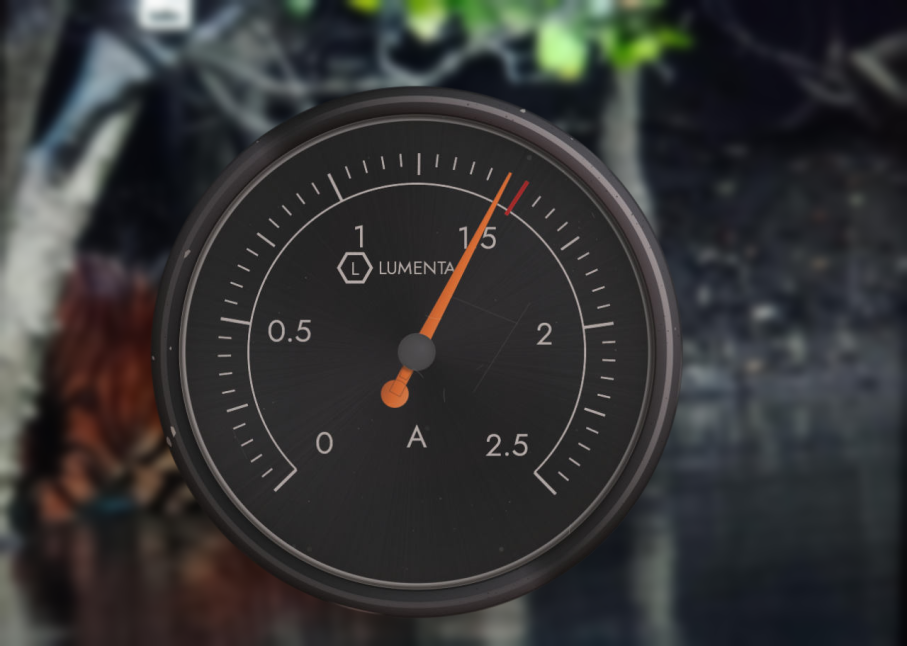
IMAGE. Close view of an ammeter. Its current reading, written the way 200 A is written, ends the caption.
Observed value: 1.5 A
